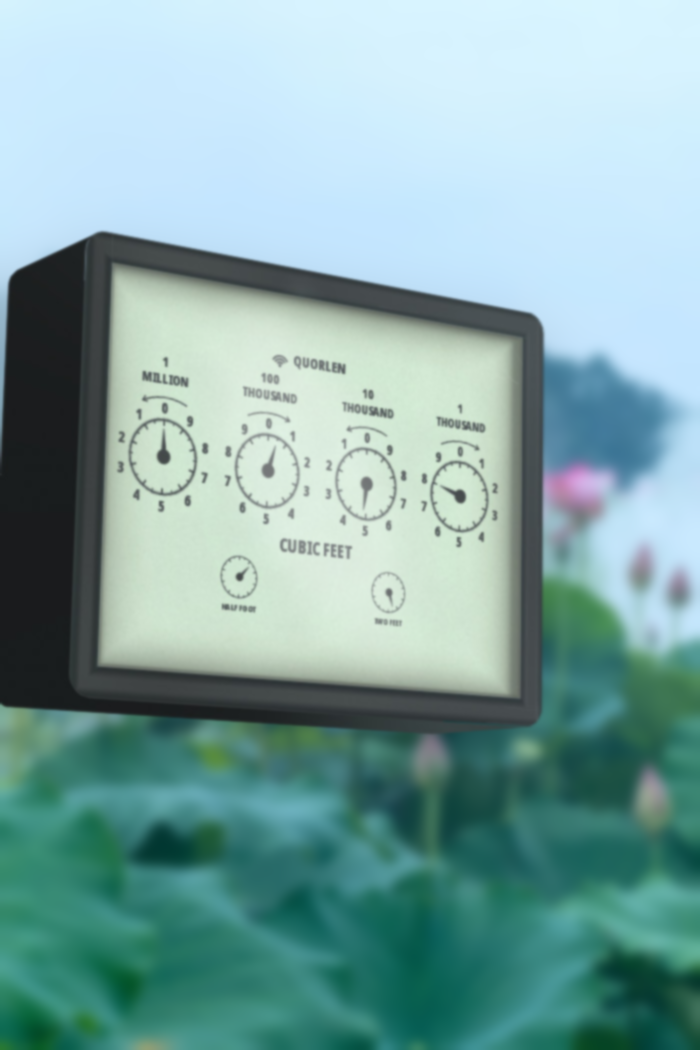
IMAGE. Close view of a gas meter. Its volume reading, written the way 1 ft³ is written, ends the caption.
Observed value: 4800 ft³
